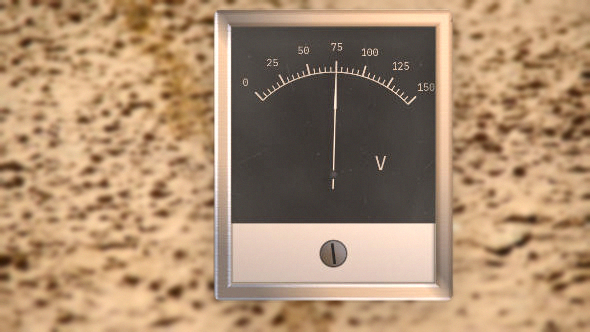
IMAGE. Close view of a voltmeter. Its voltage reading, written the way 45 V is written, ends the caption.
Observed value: 75 V
